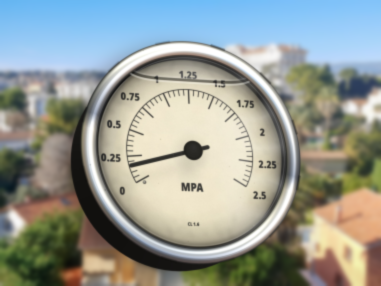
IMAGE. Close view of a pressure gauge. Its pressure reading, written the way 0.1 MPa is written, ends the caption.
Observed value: 0.15 MPa
